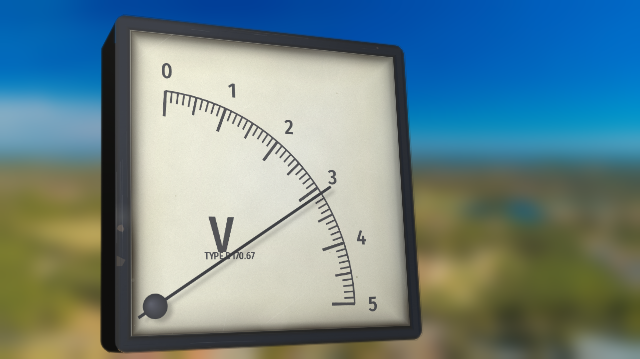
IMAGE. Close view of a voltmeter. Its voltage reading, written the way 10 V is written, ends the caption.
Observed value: 3.1 V
